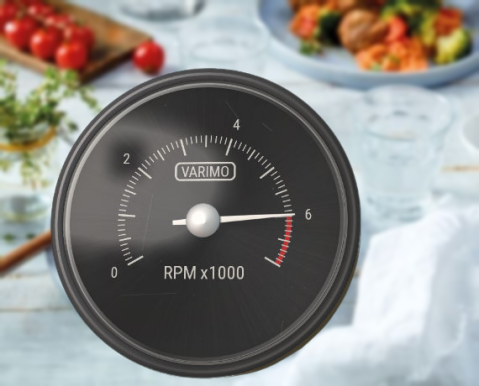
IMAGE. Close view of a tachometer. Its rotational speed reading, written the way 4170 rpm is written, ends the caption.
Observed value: 6000 rpm
